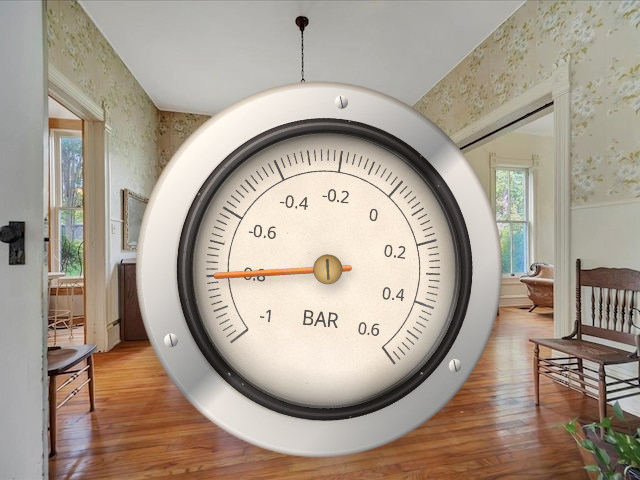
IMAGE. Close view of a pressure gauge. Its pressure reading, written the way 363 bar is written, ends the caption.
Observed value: -0.8 bar
